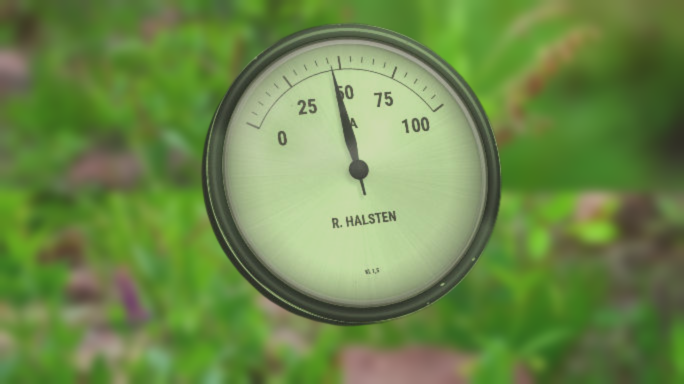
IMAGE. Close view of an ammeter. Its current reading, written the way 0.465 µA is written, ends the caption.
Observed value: 45 µA
